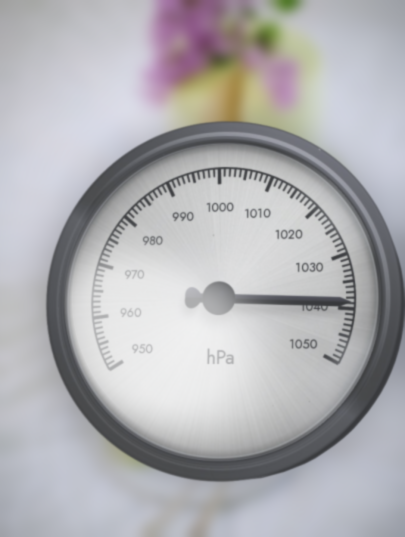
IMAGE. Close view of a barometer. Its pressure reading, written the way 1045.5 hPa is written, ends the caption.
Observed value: 1039 hPa
